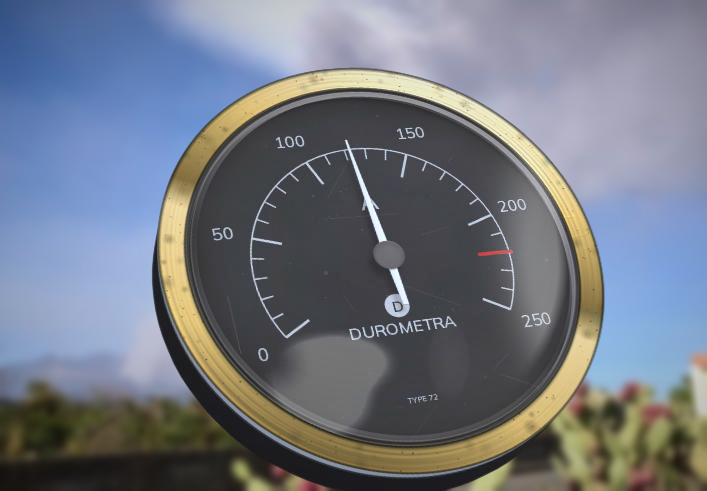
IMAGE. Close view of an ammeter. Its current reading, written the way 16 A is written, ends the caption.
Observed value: 120 A
